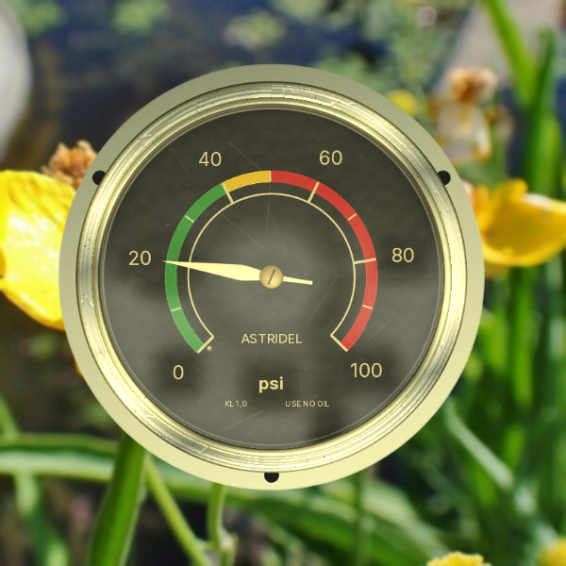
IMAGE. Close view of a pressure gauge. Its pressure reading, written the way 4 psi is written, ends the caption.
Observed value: 20 psi
